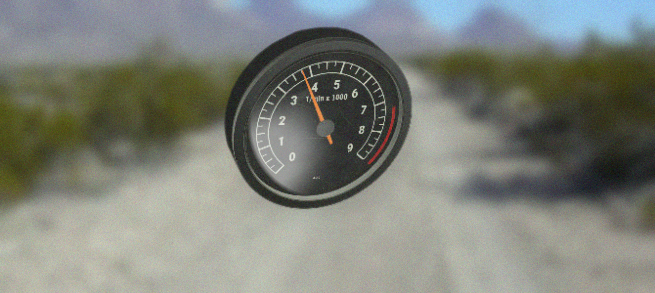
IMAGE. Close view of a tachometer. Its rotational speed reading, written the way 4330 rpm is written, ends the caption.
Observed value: 3750 rpm
